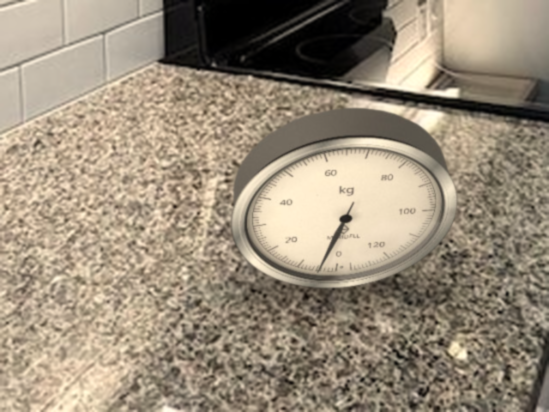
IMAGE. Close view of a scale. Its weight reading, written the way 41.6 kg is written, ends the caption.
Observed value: 5 kg
